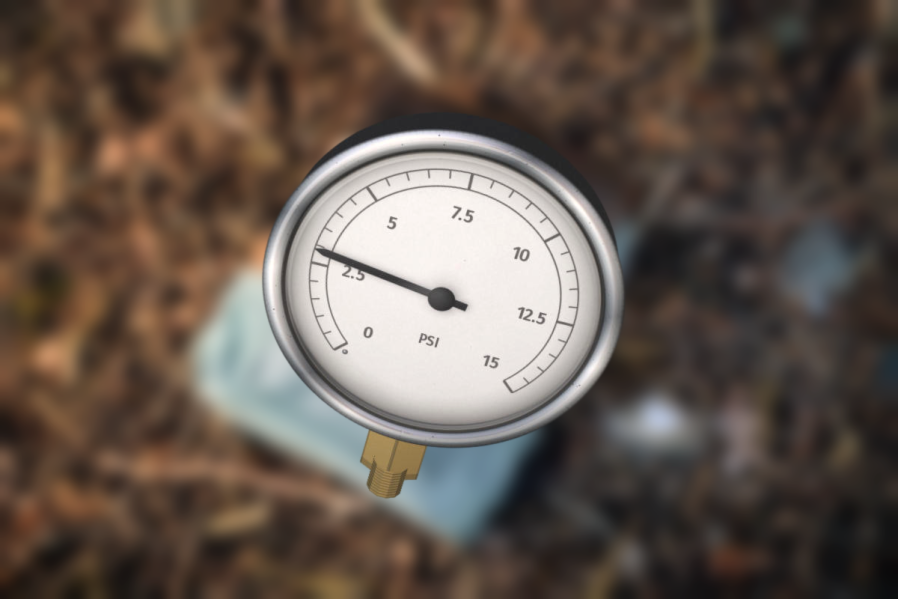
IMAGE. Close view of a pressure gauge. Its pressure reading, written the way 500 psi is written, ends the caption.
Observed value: 3 psi
